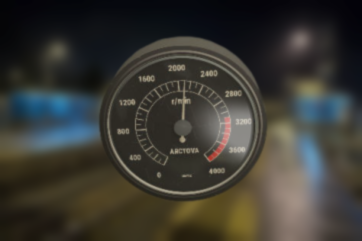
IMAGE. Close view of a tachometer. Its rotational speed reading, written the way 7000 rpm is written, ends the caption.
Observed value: 2100 rpm
